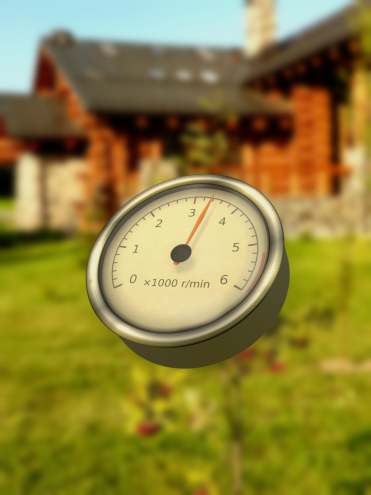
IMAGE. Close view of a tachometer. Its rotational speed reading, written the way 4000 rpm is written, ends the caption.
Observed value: 3400 rpm
